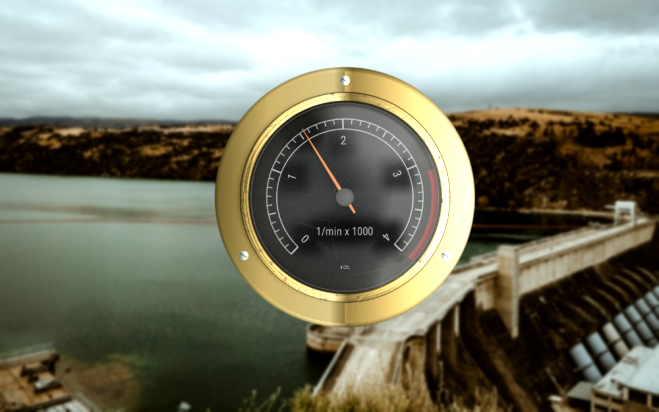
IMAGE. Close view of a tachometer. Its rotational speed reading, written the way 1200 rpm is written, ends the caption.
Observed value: 1550 rpm
